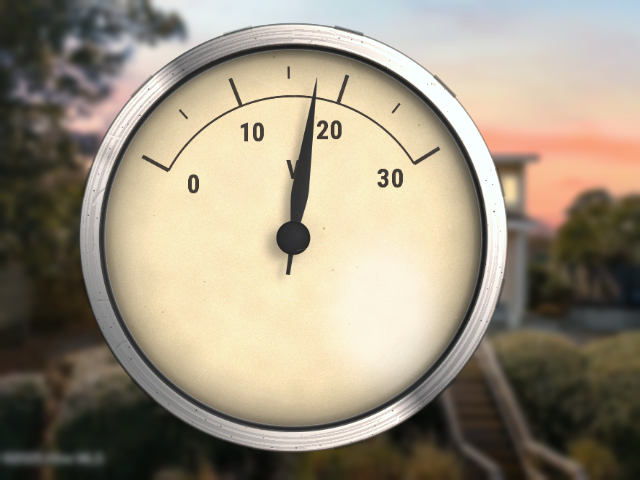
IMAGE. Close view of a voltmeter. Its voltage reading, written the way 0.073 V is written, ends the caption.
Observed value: 17.5 V
